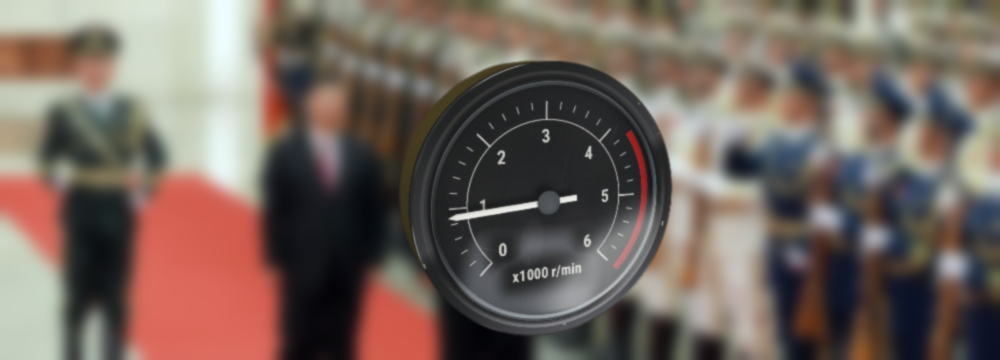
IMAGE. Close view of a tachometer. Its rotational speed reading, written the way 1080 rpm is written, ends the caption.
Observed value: 900 rpm
